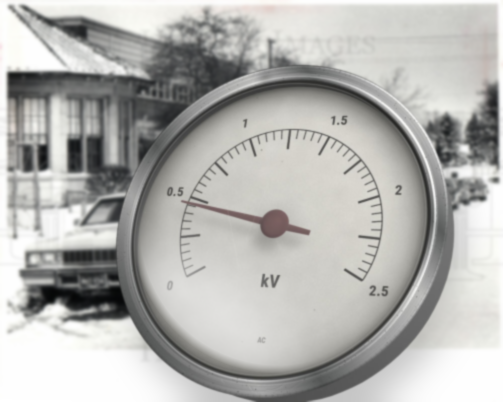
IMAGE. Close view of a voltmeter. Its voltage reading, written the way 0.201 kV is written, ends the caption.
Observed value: 0.45 kV
